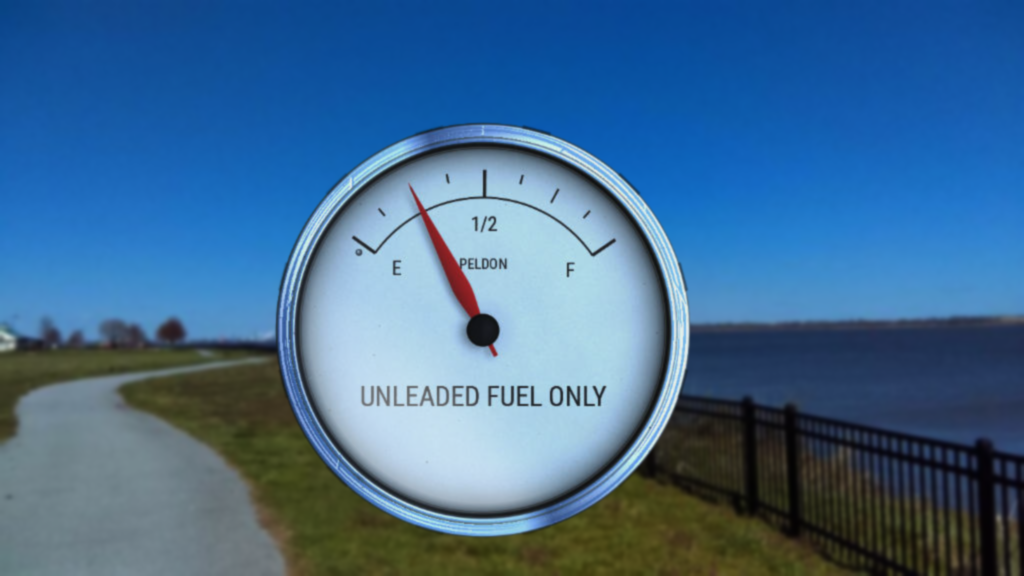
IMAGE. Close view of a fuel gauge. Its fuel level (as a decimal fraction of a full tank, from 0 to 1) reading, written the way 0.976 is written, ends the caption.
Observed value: 0.25
